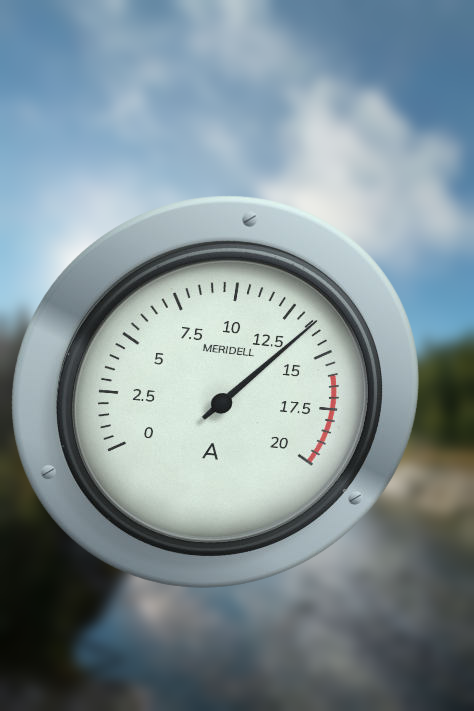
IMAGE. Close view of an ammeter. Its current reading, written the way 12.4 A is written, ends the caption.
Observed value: 13.5 A
